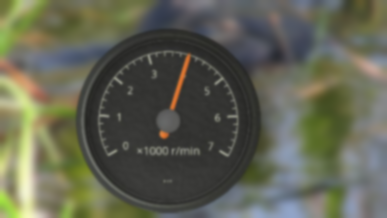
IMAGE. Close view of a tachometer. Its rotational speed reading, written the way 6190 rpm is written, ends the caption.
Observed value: 4000 rpm
